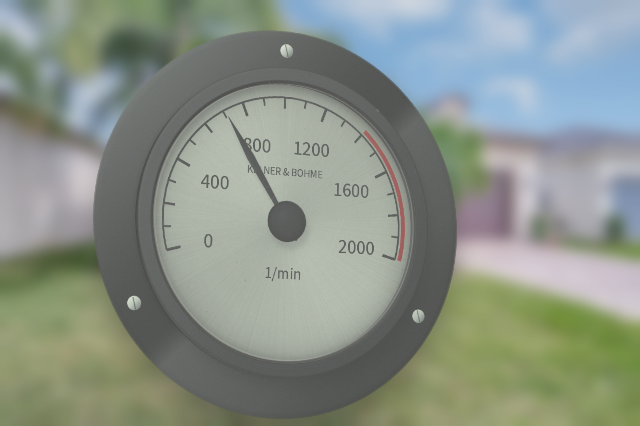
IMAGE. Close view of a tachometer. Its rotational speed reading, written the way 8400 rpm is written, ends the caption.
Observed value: 700 rpm
